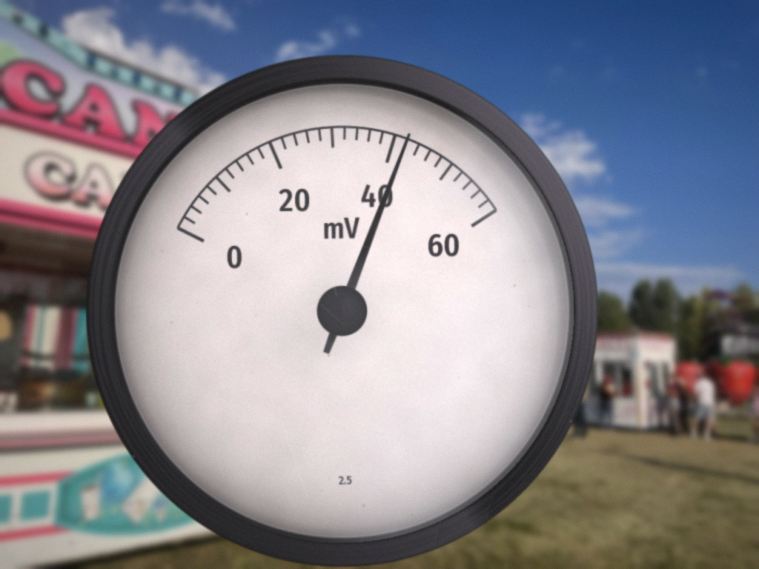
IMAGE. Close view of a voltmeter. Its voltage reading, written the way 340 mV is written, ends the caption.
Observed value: 42 mV
